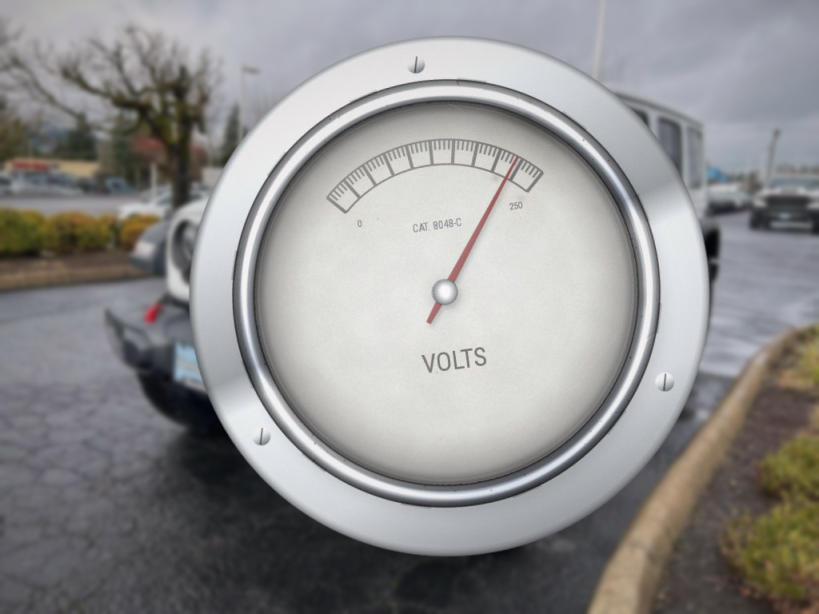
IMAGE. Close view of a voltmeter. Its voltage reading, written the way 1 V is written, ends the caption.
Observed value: 220 V
